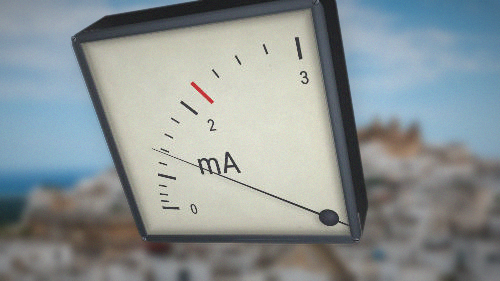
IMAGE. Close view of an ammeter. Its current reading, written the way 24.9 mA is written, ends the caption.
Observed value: 1.4 mA
